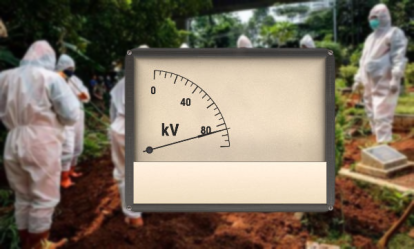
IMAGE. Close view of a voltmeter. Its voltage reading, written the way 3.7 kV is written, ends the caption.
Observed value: 85 kV
